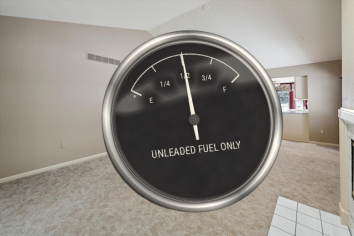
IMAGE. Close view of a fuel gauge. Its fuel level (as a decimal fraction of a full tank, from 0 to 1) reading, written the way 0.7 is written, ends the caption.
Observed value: 0.5
